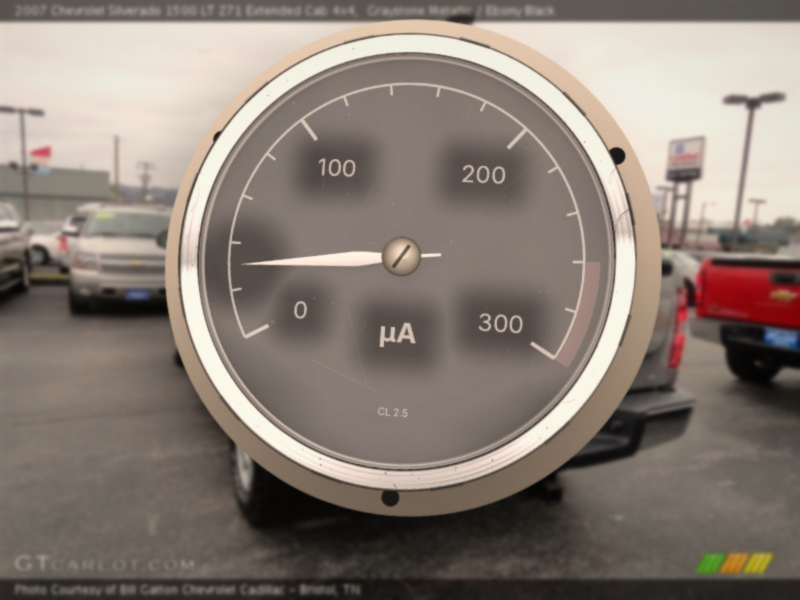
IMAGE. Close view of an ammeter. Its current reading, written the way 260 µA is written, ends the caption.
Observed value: 30 µA
